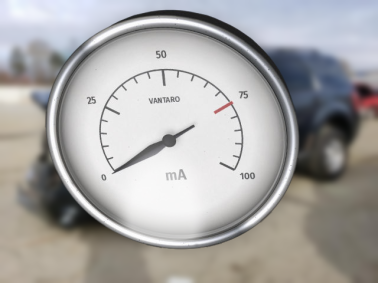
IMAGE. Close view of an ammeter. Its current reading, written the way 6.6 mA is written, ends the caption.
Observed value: 0 mA
